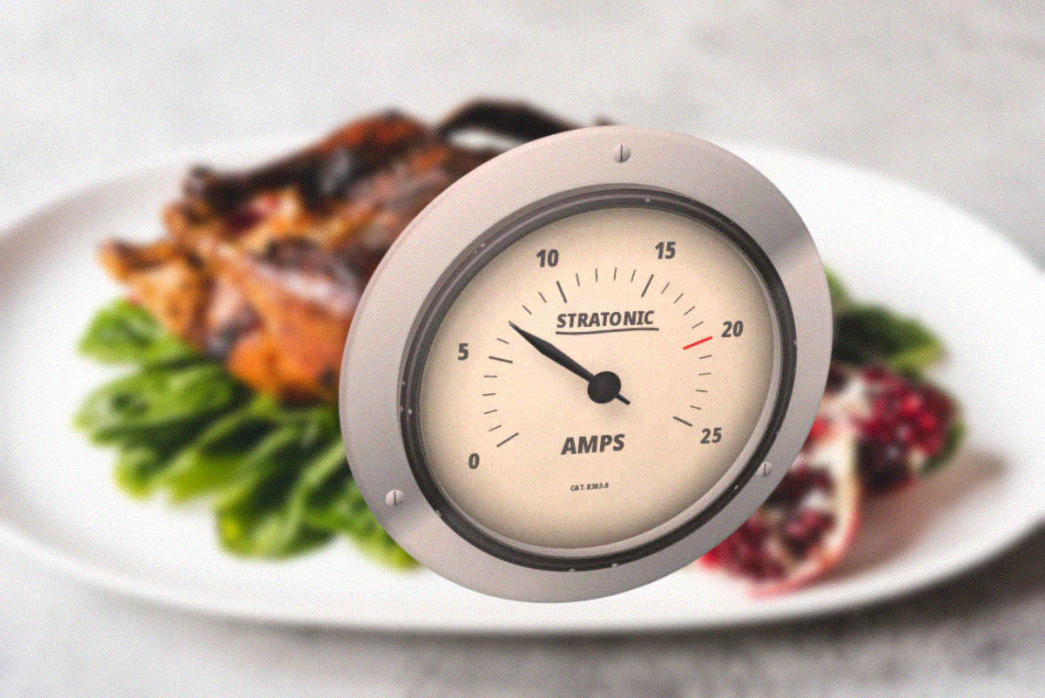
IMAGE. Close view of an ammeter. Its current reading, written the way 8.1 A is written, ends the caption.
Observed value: 7 A
